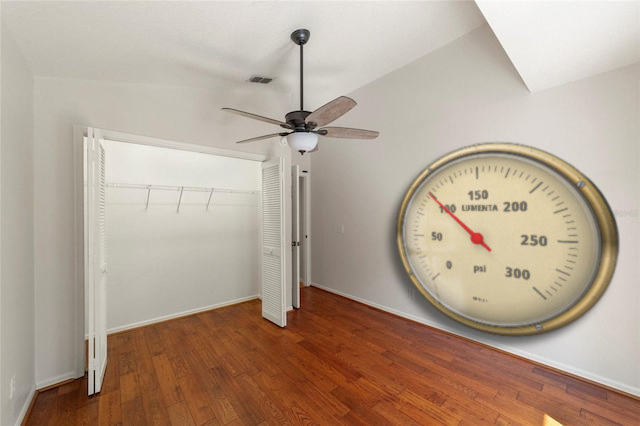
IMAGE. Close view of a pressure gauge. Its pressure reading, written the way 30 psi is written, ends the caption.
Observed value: 100 psi
